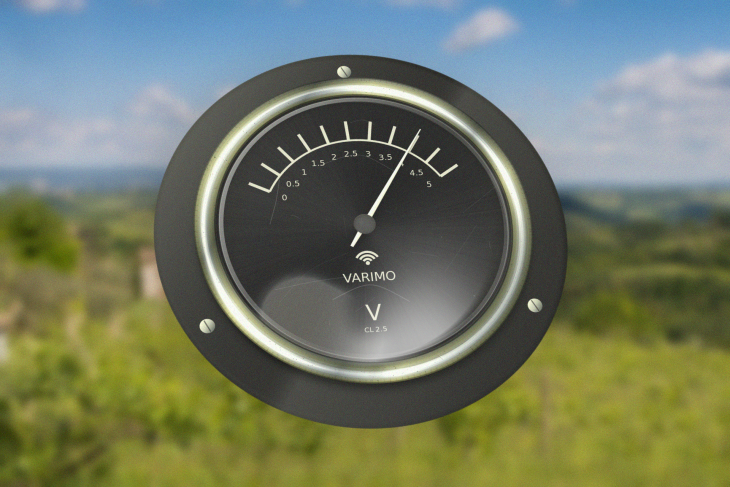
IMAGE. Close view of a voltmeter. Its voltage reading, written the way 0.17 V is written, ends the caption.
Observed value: 4 V
